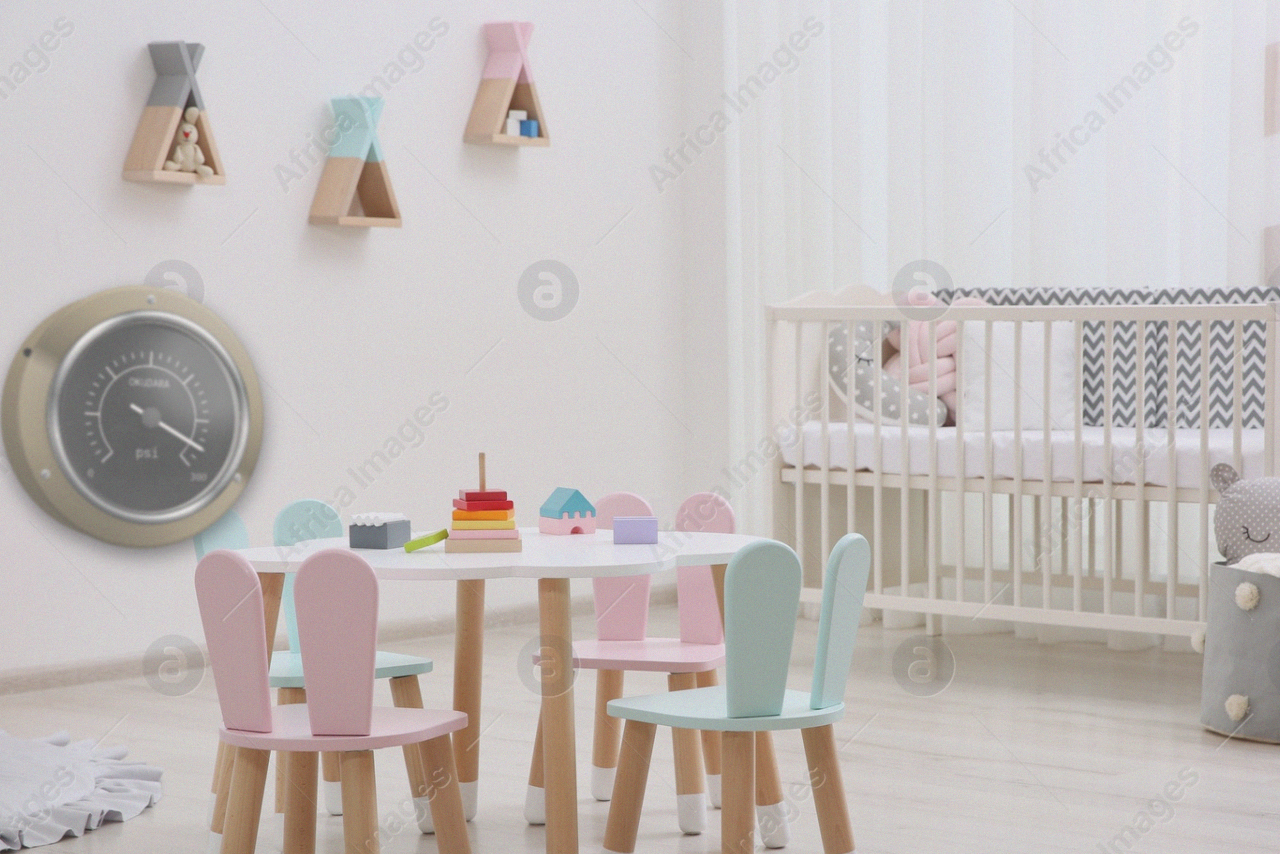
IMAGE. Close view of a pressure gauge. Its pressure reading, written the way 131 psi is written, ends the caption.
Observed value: 280 psi
